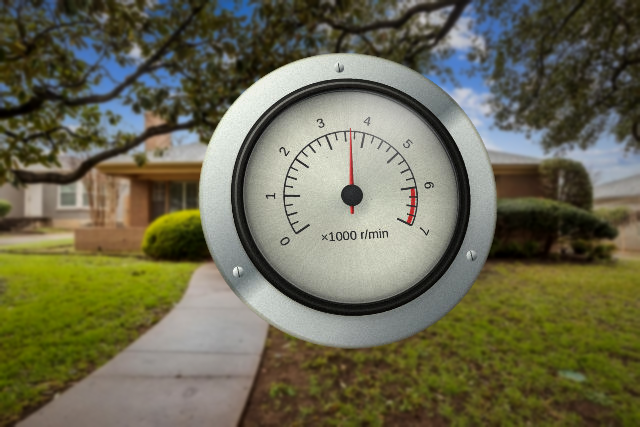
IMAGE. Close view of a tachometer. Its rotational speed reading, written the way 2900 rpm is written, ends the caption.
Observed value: 3625 rpm
